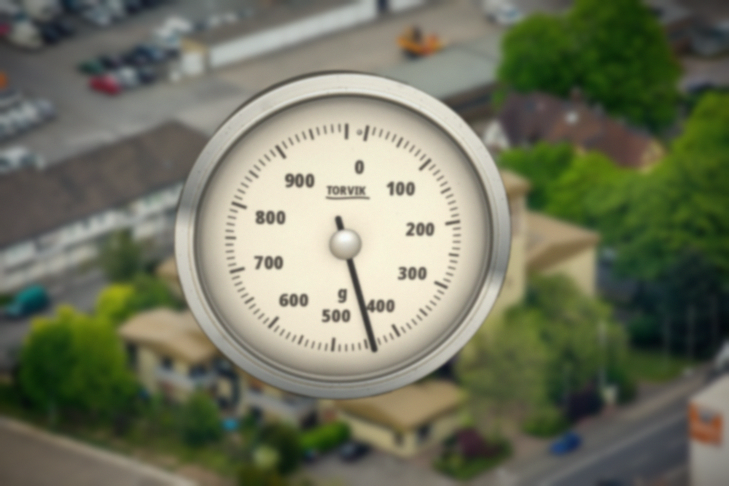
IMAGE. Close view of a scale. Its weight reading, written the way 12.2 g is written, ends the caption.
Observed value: 440 g
